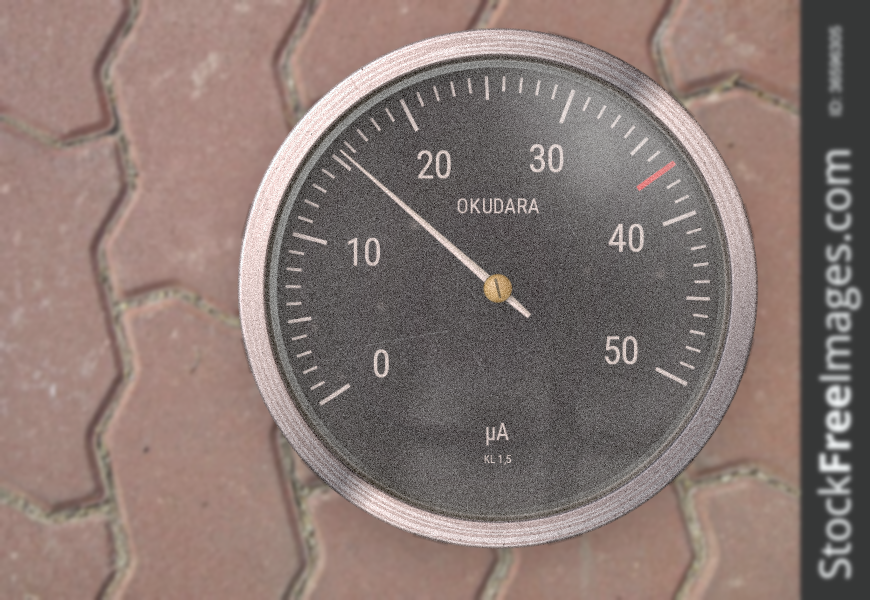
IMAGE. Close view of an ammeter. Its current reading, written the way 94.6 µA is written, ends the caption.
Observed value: 15.5 µA
